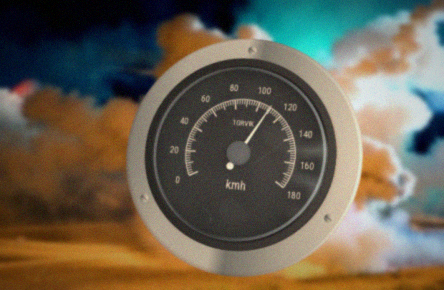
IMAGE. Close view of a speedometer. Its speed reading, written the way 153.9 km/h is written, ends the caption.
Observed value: 110 km/h
